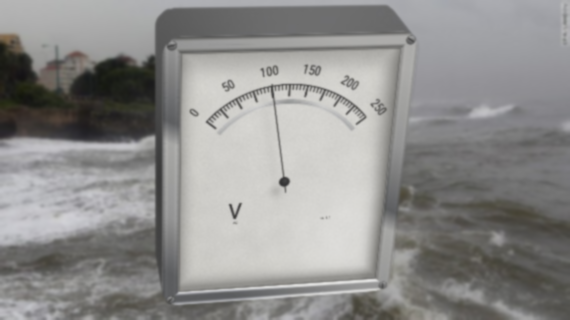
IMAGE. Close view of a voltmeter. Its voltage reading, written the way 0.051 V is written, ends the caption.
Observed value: 100 V
